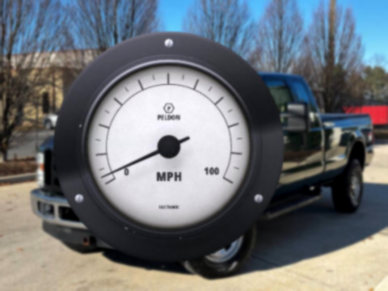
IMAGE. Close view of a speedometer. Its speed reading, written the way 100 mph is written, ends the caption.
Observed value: 2.5 mph
